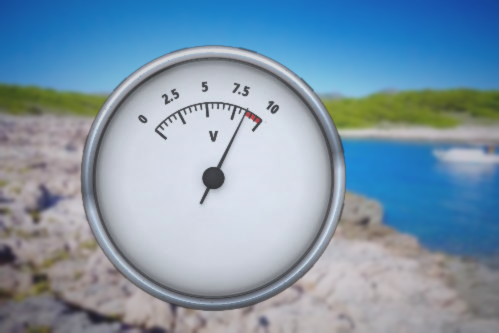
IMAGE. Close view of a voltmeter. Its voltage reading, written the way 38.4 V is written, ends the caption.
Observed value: 8.5 V
